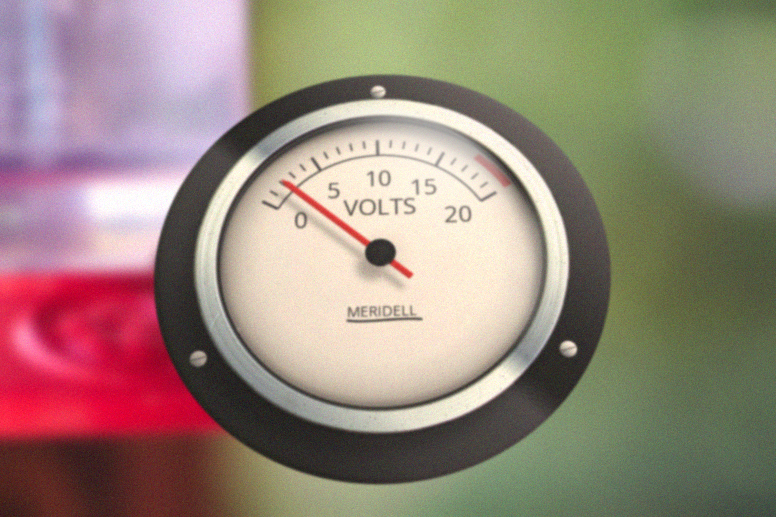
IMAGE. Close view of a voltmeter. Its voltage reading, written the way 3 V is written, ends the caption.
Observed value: 2 V
